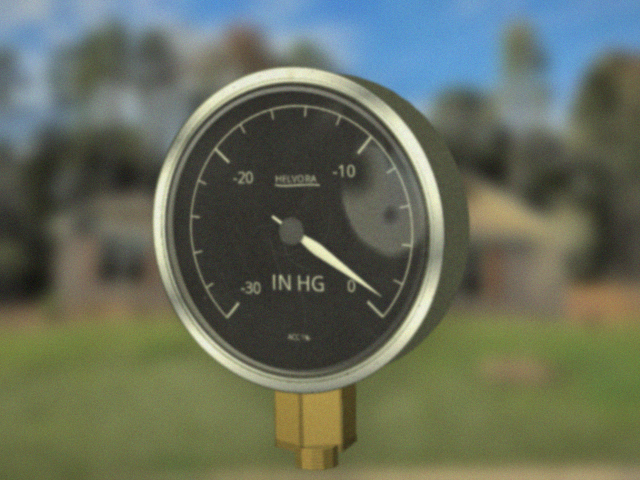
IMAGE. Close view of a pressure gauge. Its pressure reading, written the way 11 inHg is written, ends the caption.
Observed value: -1 inHg
